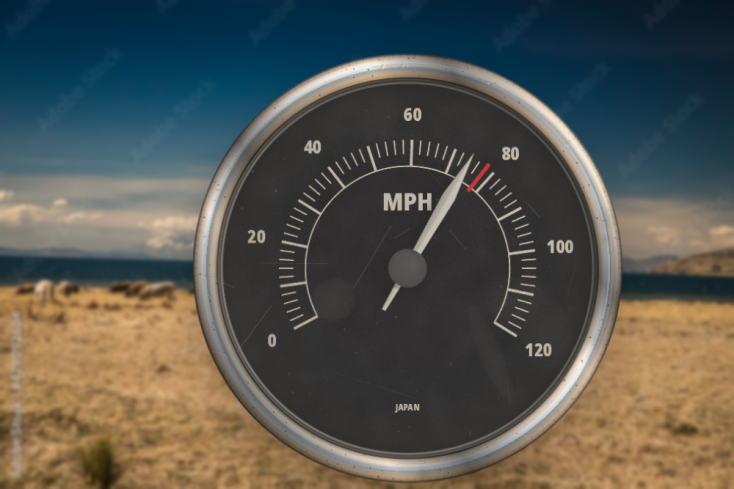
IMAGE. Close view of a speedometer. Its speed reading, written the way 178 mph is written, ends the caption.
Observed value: 74 mph
